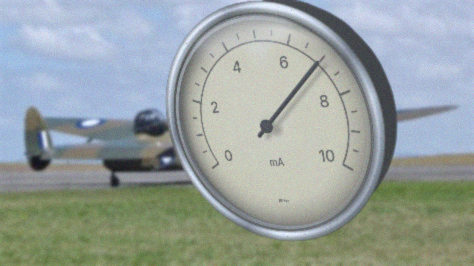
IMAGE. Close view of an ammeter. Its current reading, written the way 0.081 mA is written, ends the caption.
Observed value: 7 mA
